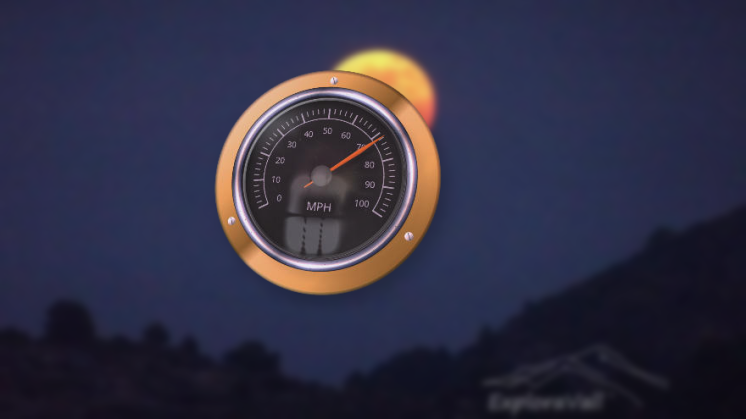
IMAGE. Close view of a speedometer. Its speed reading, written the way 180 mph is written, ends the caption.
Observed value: 72 mph
